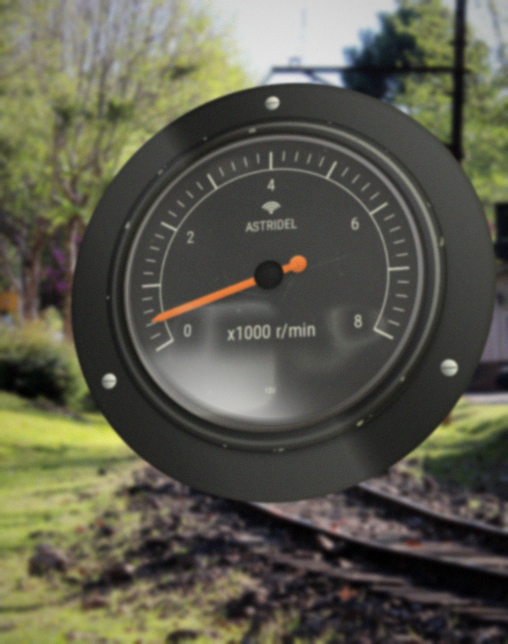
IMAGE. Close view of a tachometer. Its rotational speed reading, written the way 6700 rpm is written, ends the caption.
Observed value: 400 rpm
